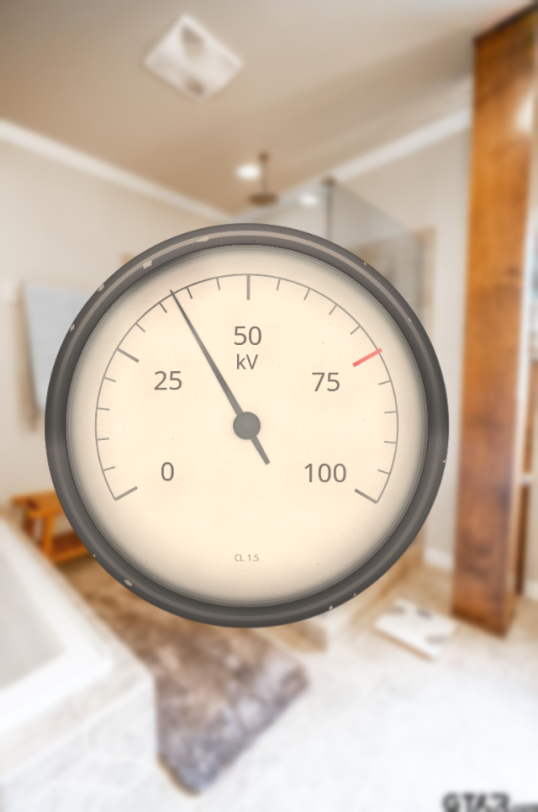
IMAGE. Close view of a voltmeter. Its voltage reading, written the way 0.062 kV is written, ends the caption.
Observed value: 37.5 kV
